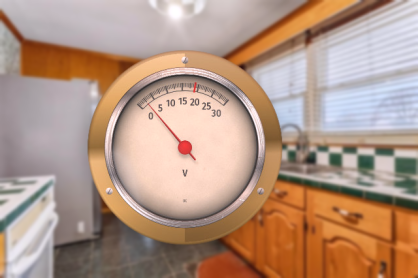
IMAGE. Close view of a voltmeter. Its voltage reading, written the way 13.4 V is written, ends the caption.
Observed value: 2.5 V
